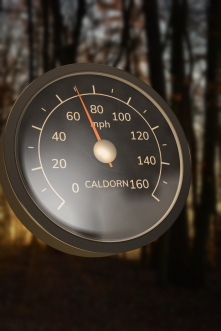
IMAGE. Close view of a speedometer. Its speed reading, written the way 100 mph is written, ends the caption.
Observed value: 70 mph
